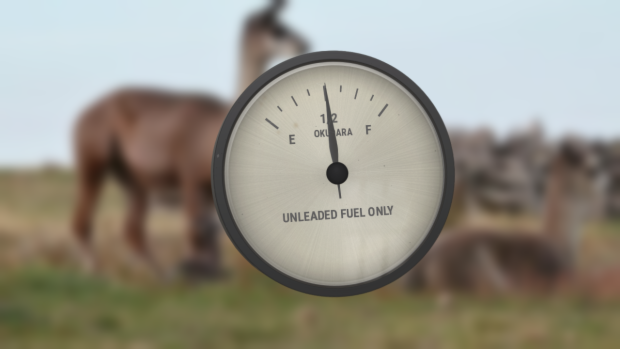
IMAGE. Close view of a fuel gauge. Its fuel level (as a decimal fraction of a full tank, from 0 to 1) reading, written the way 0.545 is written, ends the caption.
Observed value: 0.5
